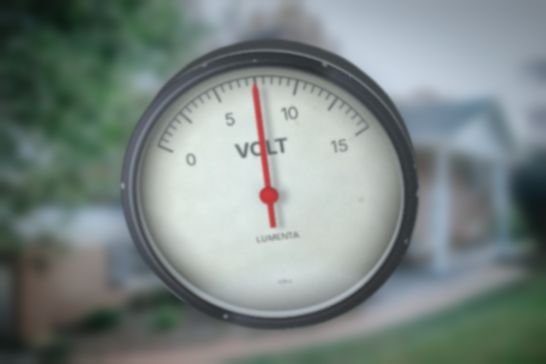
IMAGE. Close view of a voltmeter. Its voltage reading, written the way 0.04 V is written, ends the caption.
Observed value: 7.5 V
